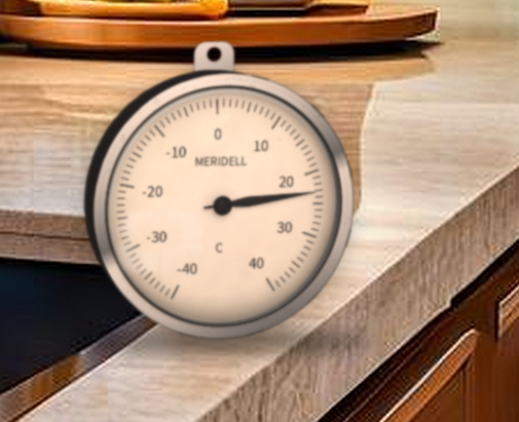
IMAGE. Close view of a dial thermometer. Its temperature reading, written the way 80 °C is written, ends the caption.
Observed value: 23 °C
